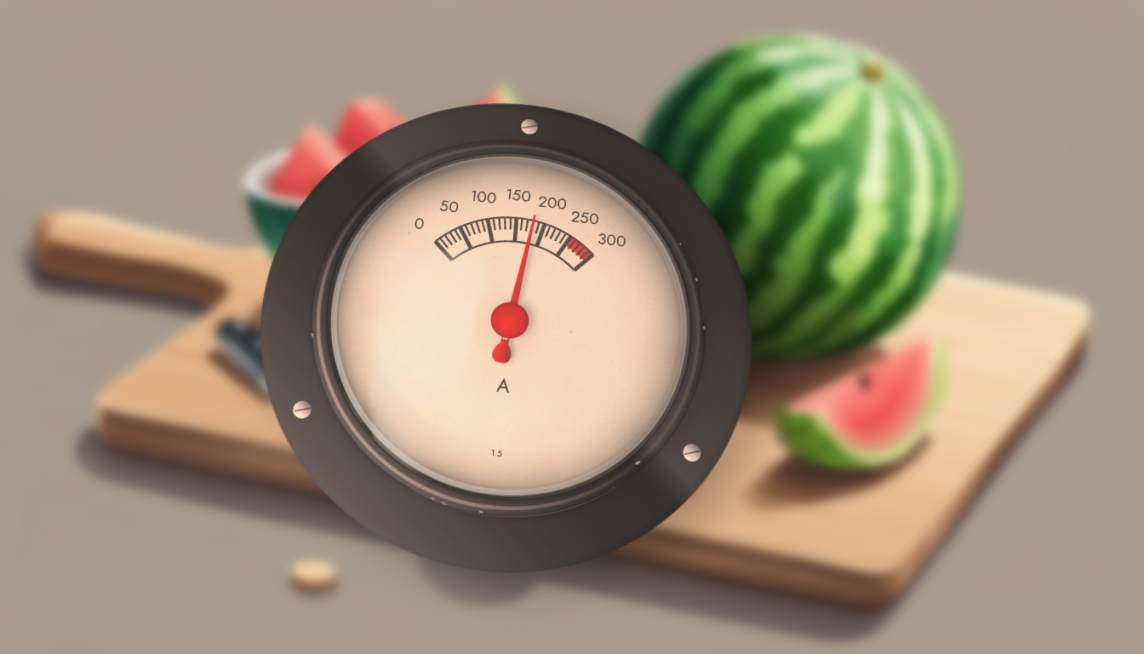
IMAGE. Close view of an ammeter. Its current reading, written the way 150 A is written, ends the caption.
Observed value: 180 A
